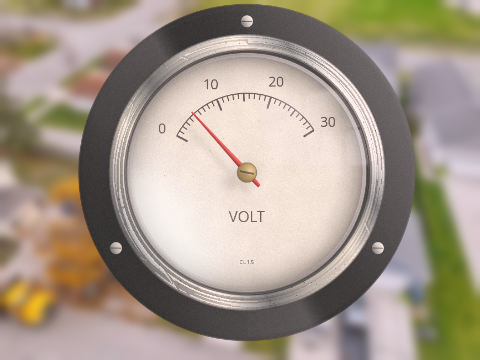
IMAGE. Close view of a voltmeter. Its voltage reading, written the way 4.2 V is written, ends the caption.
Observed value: 5 V
